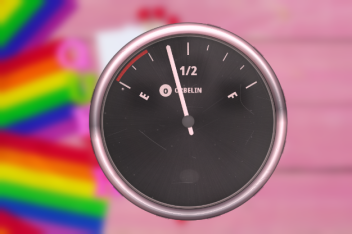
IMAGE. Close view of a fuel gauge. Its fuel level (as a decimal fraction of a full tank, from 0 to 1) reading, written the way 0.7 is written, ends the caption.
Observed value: 0.375
